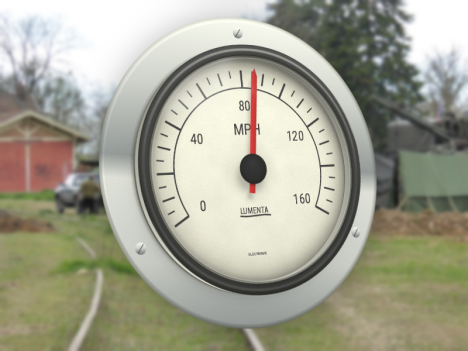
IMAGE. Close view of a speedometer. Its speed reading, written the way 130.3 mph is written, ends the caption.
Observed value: 85 mph
